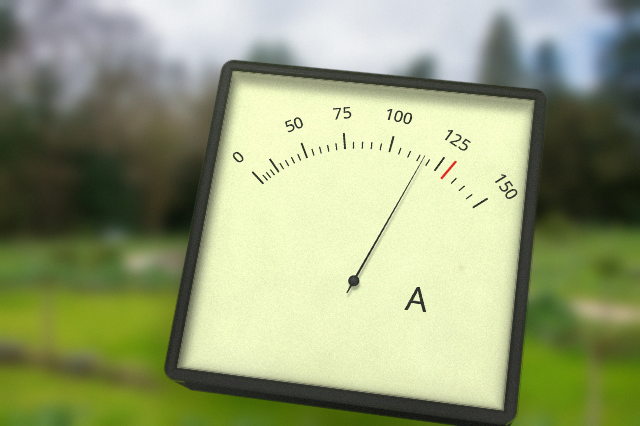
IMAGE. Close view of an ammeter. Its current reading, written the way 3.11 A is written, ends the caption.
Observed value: 117.5 A
